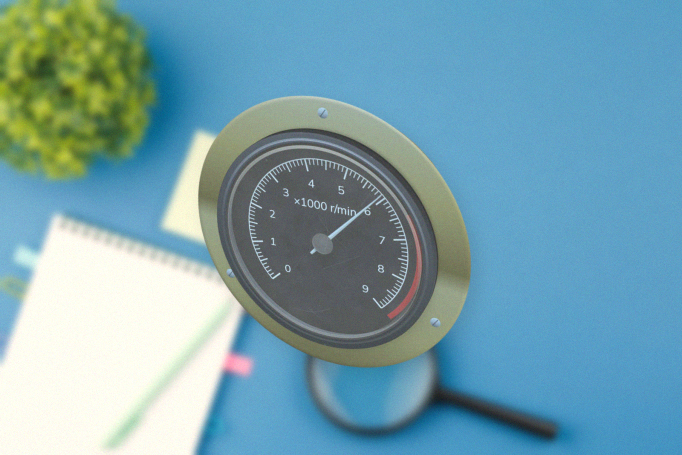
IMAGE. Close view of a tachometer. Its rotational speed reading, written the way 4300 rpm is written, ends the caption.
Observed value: 5900 rpm
